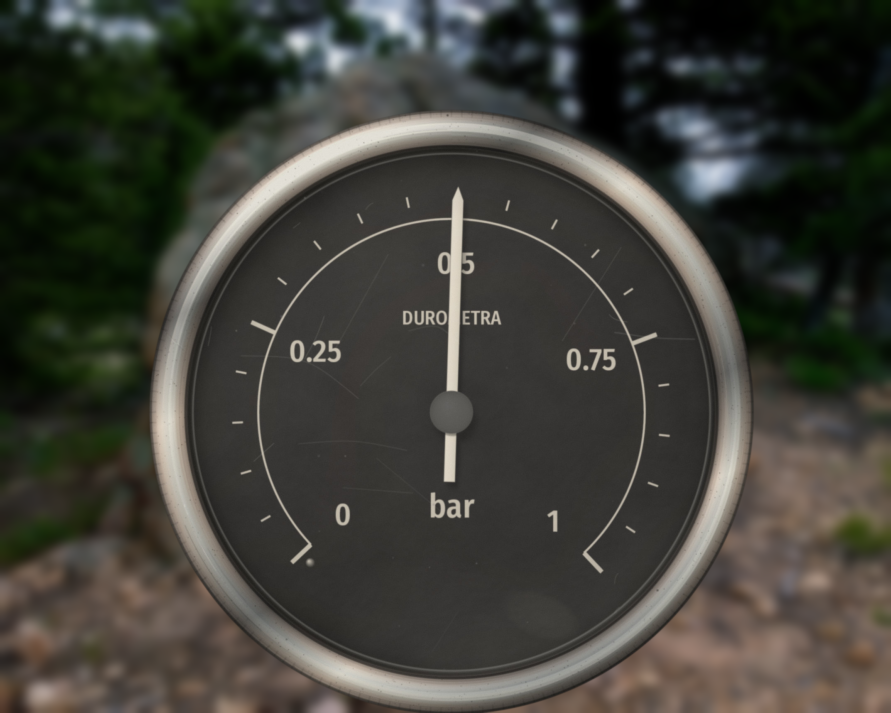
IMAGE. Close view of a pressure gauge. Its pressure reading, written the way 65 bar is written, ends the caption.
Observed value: 0.5 bar
